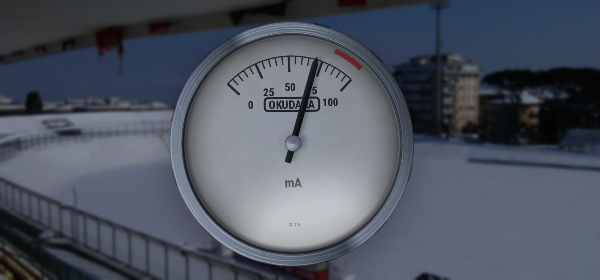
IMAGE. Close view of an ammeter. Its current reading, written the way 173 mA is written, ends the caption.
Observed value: 70 mA
